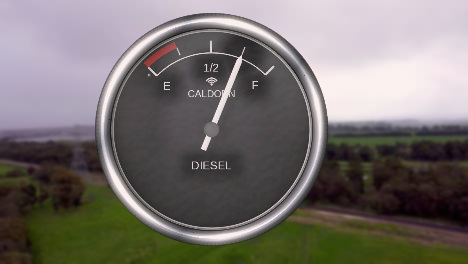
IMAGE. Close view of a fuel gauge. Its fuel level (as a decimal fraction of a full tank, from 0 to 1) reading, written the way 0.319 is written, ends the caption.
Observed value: 0.75
